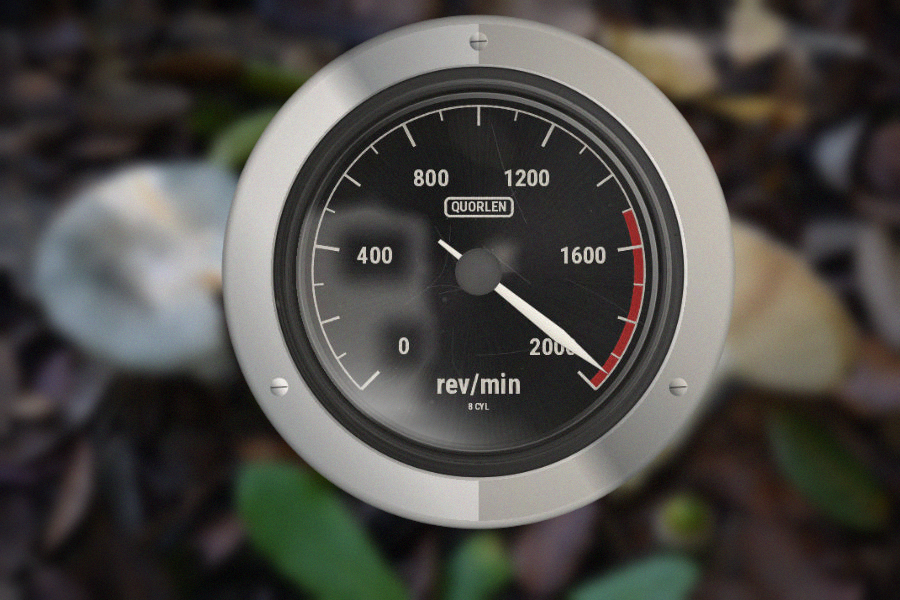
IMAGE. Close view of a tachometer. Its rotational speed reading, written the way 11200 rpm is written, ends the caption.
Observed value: 1950 rpm
